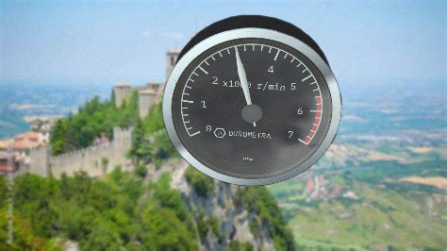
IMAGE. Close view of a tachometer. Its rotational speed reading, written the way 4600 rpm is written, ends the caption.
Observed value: 3000 rpm
